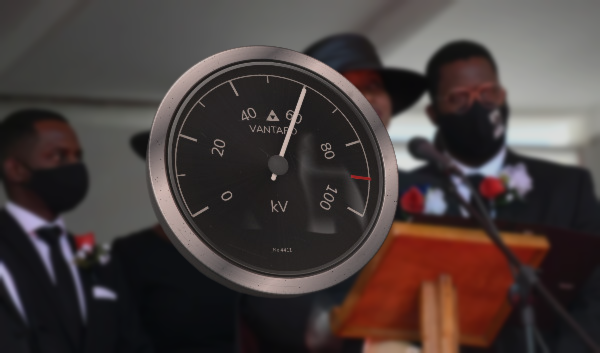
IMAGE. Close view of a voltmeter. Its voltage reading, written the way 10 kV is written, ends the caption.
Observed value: 60 kV
